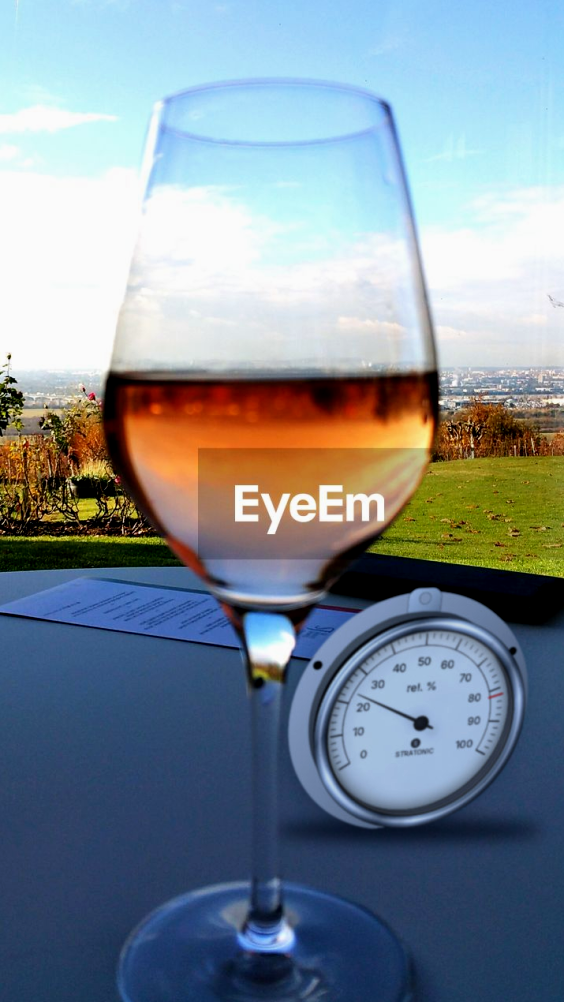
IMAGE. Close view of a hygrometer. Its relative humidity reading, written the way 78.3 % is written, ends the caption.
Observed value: 24 %
